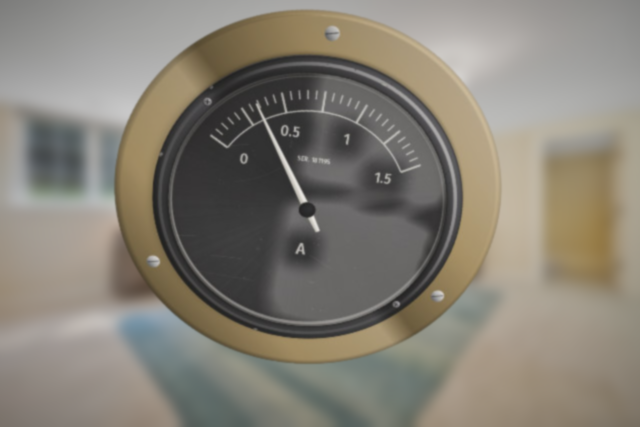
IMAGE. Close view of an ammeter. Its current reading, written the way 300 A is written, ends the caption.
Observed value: 0.35 A
